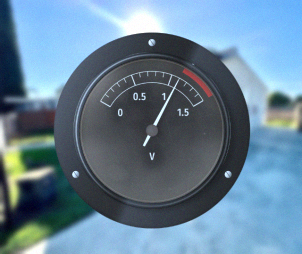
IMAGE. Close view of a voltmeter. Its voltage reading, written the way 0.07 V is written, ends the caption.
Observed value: 1.1 V
